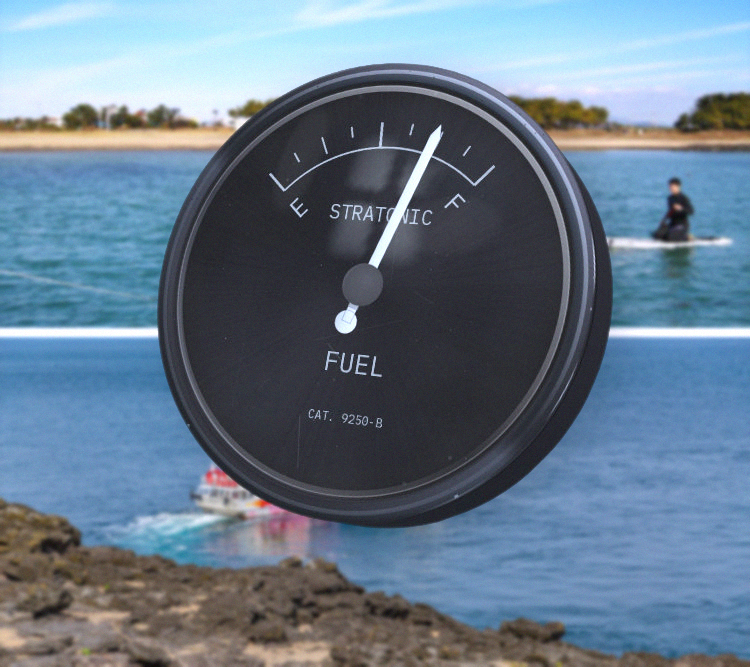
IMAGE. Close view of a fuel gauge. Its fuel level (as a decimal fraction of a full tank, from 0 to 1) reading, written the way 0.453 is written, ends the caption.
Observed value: 0.75
